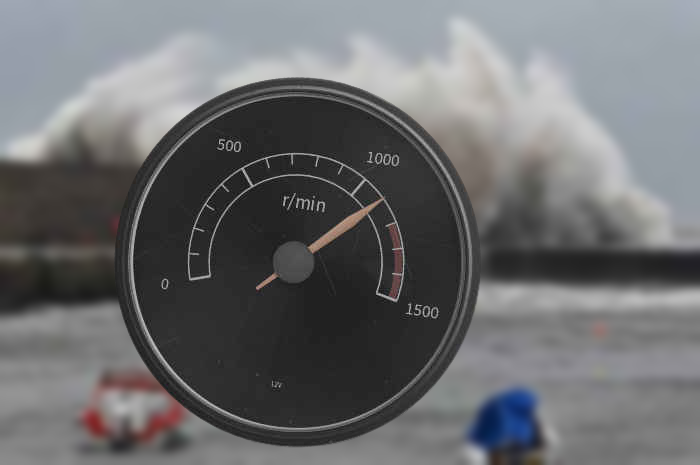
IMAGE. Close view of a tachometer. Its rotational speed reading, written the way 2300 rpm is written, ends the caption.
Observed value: 1100 rpm
